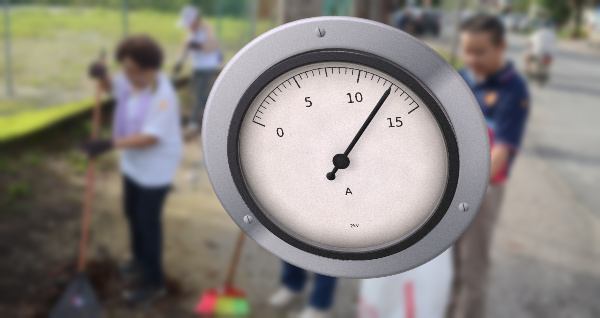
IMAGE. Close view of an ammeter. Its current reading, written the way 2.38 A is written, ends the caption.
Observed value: 12.5 A
